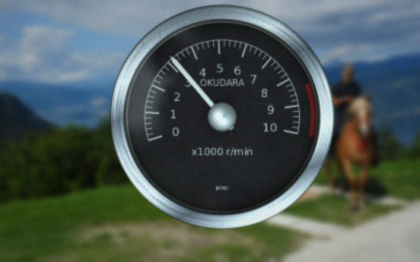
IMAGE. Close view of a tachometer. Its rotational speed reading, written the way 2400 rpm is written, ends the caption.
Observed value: 3200 rpm
